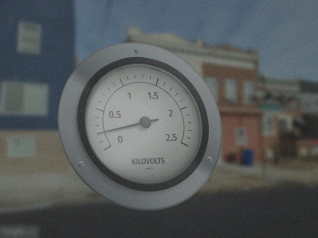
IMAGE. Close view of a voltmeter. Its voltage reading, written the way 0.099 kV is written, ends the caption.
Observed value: 0.2 kV
